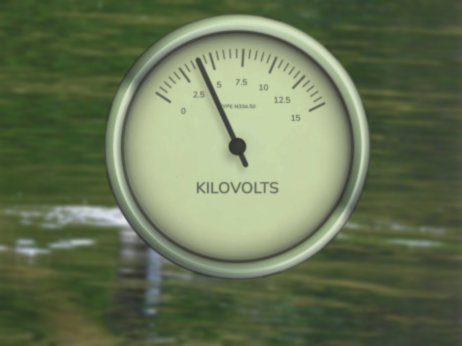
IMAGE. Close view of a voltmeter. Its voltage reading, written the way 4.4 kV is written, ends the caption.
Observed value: 4 kV
